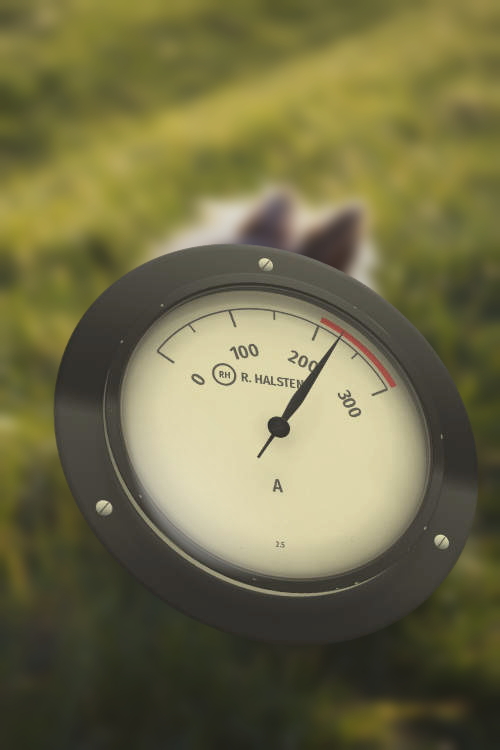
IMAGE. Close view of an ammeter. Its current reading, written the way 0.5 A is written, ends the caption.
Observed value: 225 A
